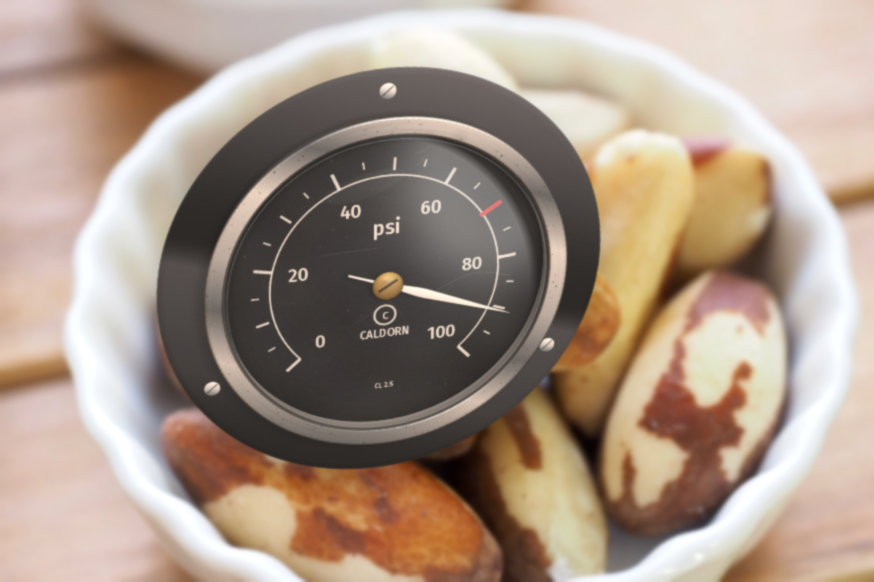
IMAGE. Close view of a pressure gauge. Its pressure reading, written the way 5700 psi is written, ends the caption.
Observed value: 90 psi
